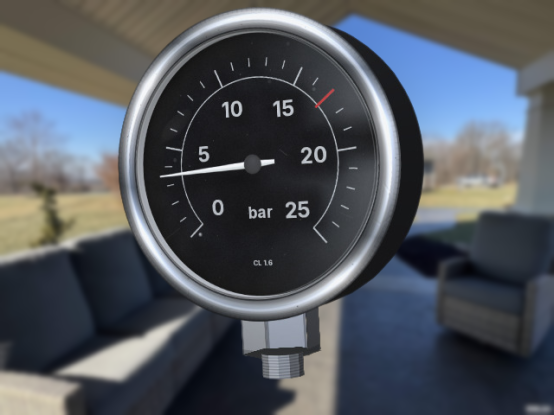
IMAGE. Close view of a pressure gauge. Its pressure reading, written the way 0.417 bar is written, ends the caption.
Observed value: 3.5 bar
